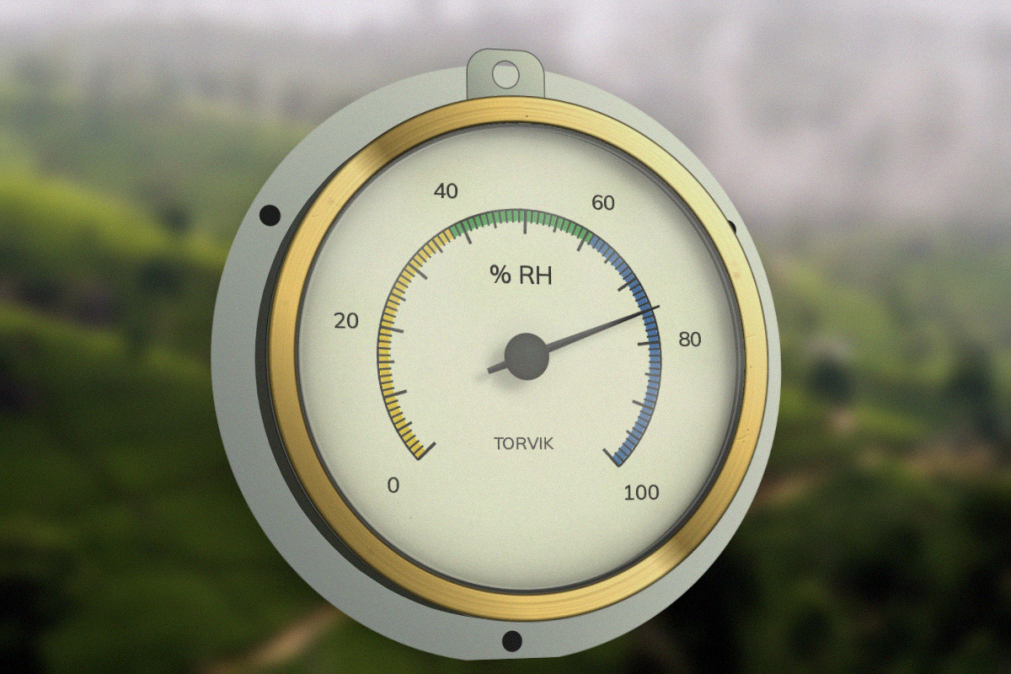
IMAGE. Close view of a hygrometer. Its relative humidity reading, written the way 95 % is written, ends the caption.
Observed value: 75 %
